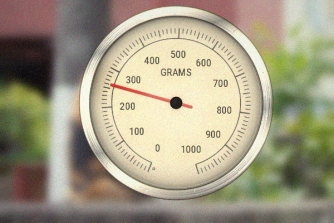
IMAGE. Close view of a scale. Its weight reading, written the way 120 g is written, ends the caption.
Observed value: 260 g
